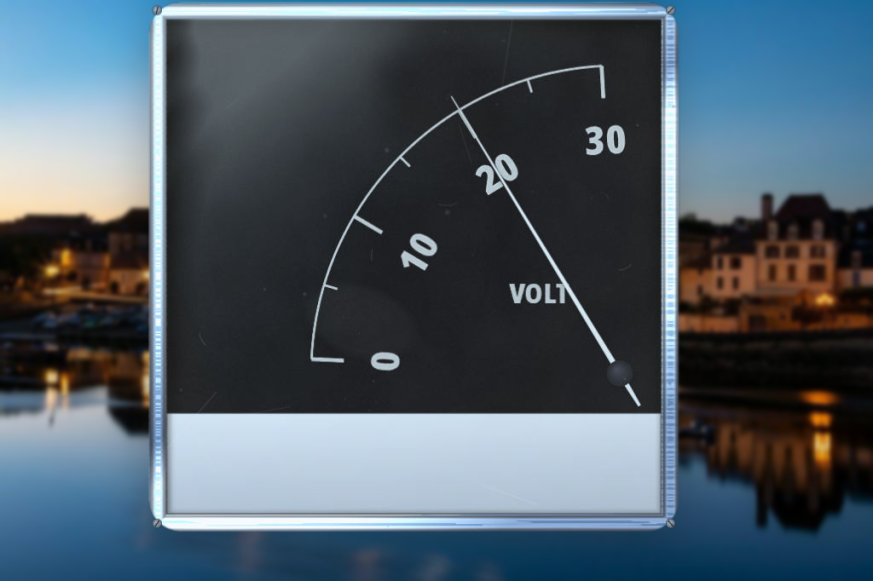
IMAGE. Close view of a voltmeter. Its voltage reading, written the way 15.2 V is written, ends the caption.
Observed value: 20 V
